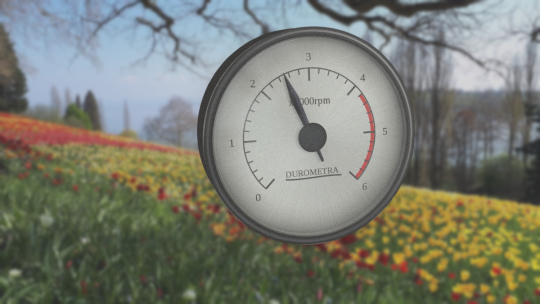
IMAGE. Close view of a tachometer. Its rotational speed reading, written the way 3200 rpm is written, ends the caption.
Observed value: 2500 rpm
